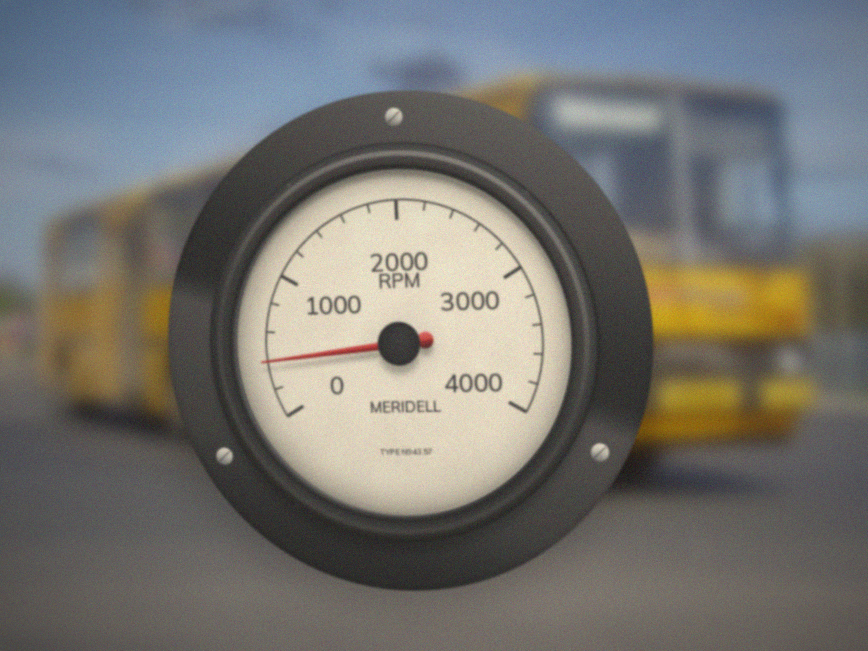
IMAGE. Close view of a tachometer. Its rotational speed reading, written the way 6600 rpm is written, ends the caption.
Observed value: 400 rpm
